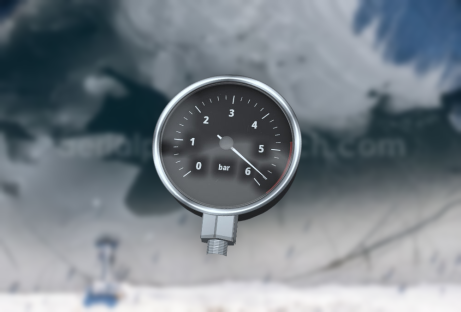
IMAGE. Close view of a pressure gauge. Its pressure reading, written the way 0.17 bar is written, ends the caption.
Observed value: 5.8 bar
